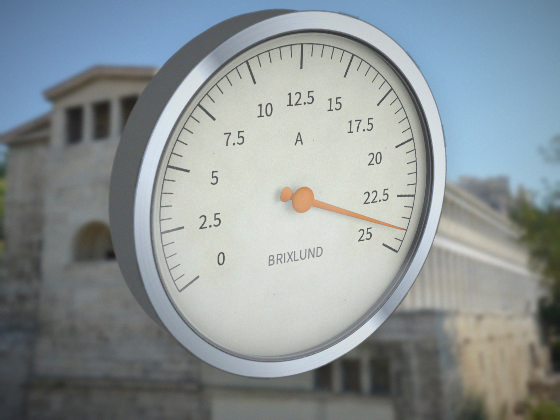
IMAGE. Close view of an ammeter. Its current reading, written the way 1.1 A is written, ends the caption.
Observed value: 24 A
